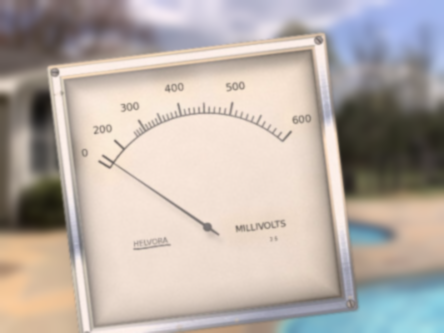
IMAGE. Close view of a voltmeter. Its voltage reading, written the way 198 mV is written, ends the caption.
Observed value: 100 mV
